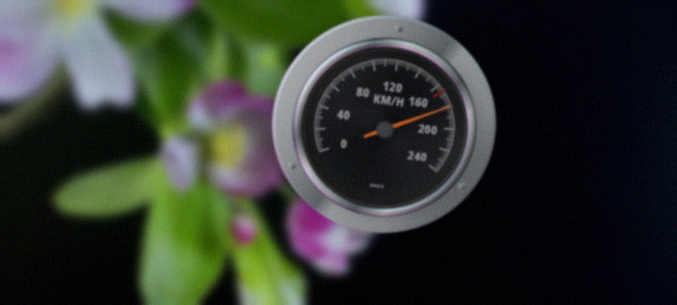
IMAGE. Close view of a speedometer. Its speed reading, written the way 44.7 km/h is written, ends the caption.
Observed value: 180 km/h
